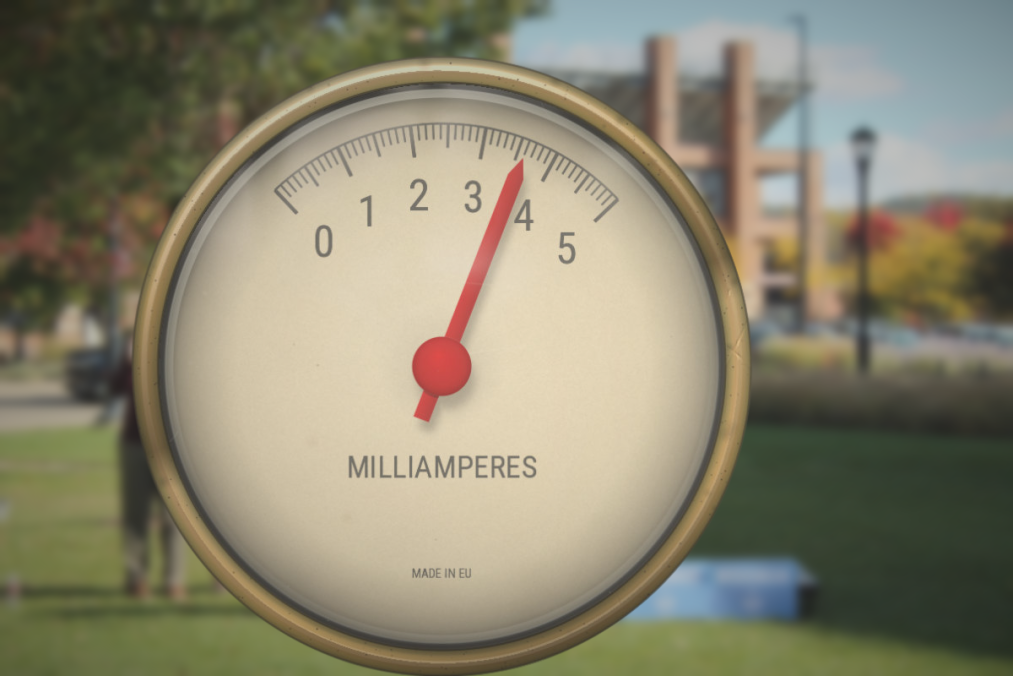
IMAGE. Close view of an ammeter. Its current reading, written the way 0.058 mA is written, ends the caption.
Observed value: 3.6 mA
